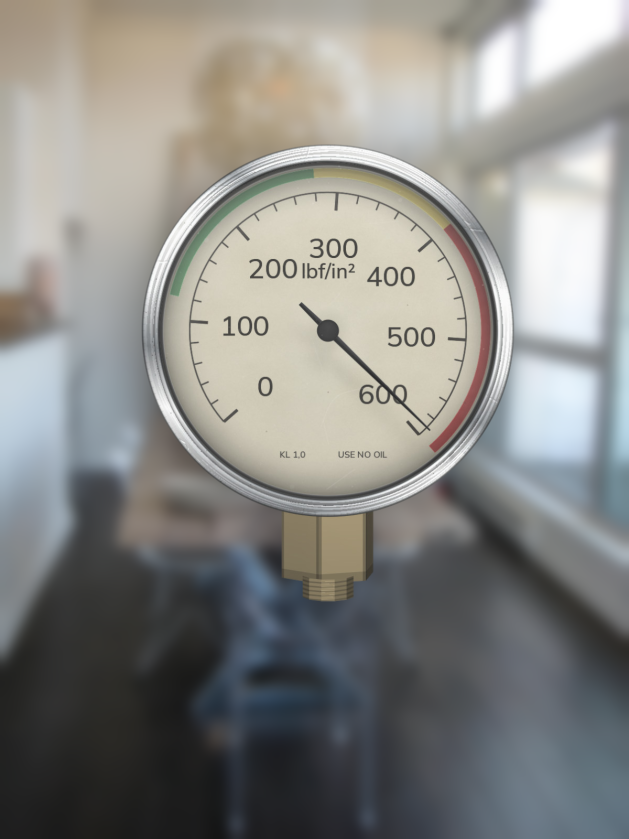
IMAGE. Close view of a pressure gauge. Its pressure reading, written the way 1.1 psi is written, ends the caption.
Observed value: 590 psi
